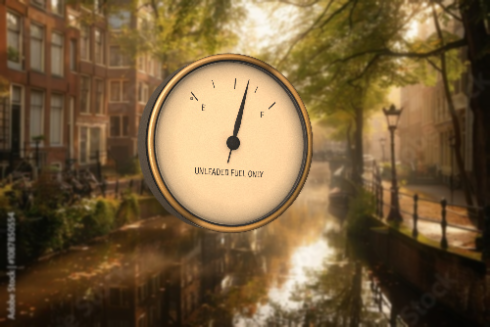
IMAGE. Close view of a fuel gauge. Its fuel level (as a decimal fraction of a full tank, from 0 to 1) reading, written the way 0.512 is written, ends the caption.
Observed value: 0.625
